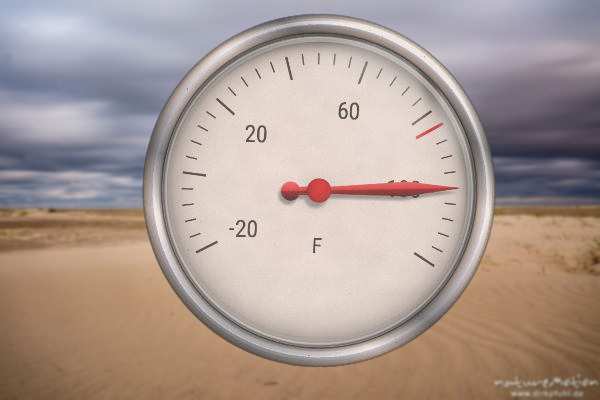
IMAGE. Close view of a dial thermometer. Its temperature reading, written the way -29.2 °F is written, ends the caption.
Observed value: 100 °F
